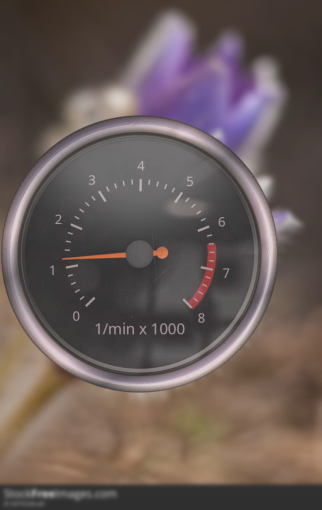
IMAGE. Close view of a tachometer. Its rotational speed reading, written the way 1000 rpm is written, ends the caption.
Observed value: 1200 rpm
